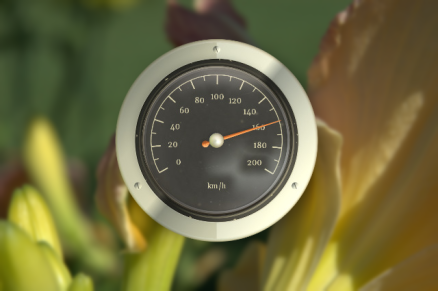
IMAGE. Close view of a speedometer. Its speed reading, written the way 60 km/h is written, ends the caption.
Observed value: 160 km/h
